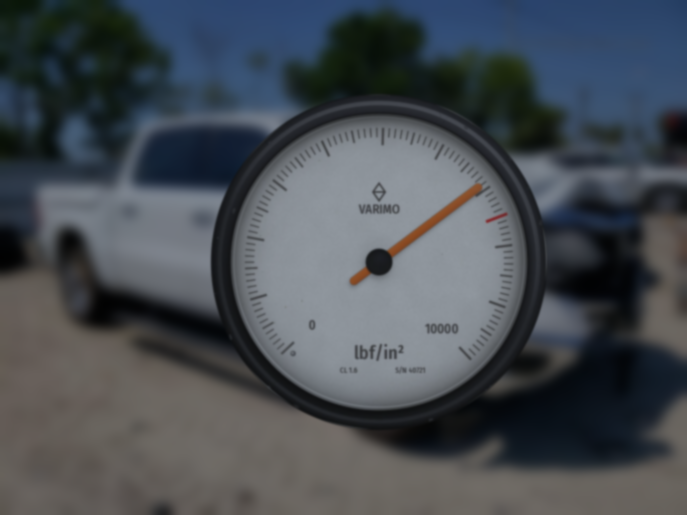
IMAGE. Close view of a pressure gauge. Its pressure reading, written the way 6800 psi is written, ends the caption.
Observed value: 6900 psi
